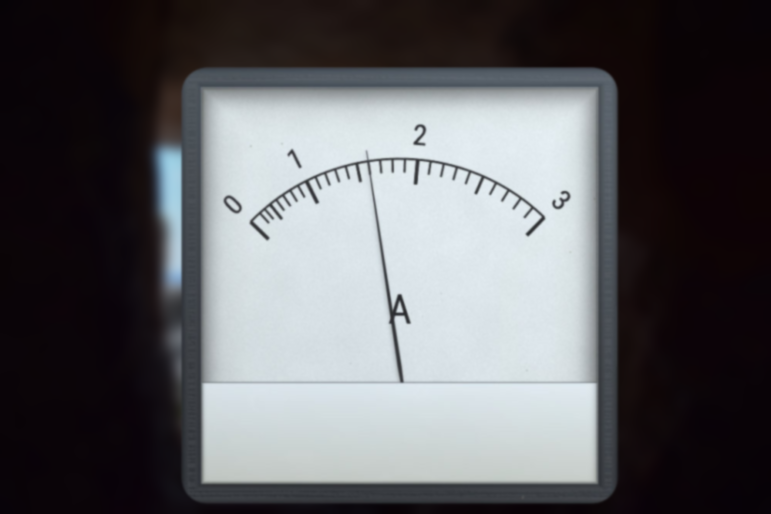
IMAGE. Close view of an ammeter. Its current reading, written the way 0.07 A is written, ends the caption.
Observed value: 1.6 A
